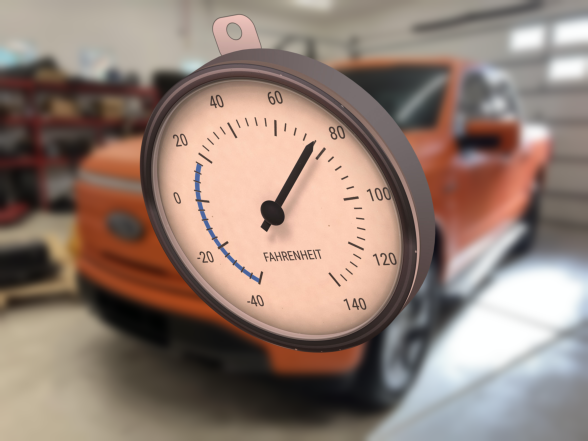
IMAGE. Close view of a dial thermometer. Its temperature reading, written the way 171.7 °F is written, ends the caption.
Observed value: 76 °F
